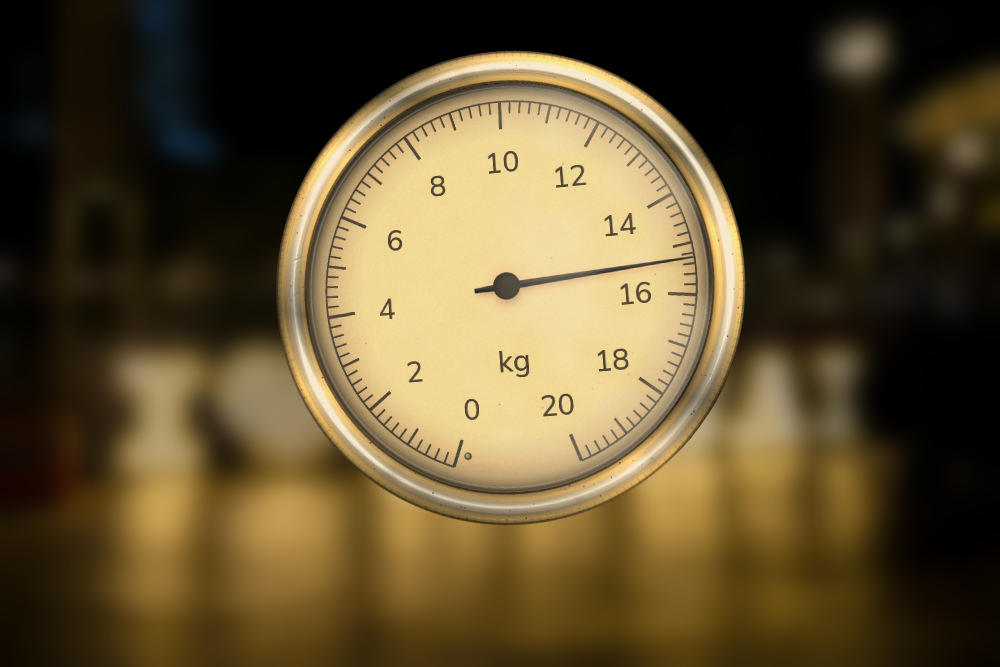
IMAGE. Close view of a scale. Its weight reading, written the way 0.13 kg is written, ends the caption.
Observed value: 15.3 kg
